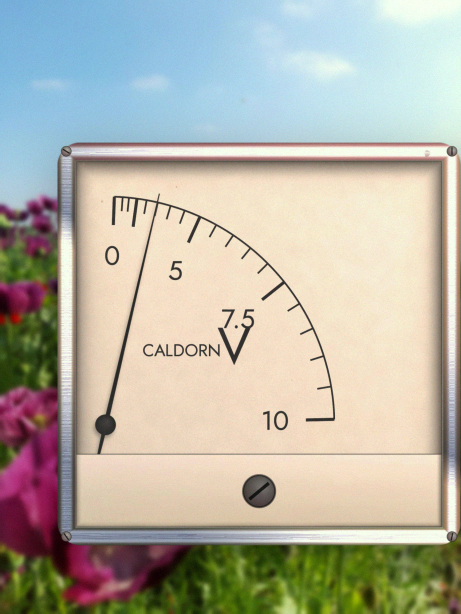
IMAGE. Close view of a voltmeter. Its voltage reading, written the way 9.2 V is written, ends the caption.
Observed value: 3.5 V
